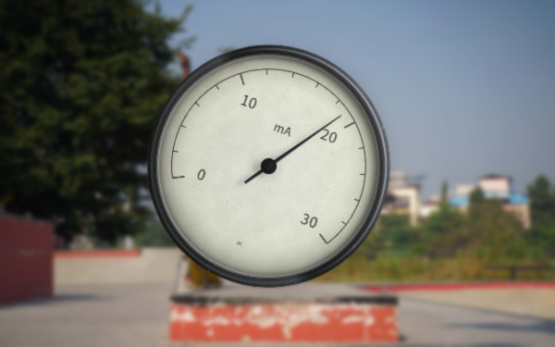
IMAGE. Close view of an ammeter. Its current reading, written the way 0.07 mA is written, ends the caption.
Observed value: 19 mA
